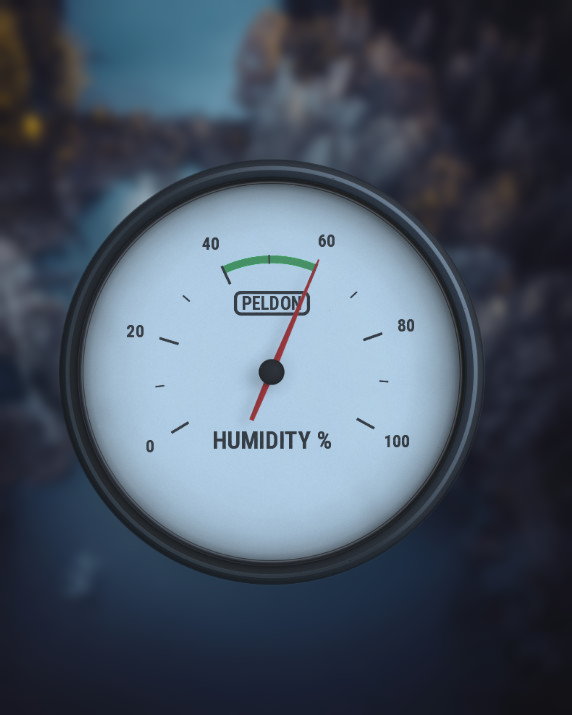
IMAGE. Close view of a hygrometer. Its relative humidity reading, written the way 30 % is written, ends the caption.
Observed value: 60 %
